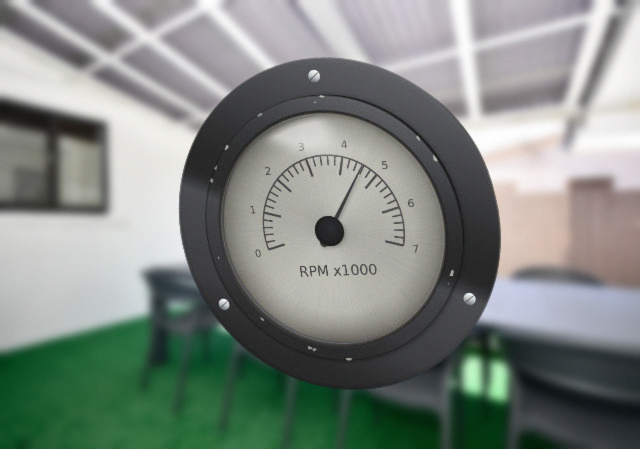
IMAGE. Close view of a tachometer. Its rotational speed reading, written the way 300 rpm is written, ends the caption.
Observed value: 4600 rpm
